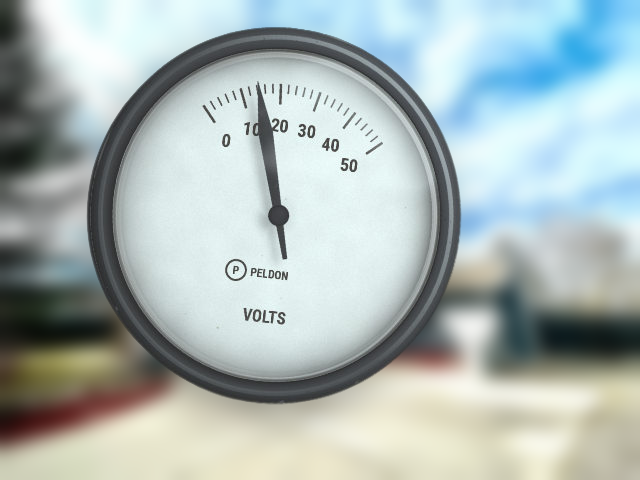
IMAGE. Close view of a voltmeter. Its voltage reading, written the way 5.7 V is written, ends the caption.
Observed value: 14 V
